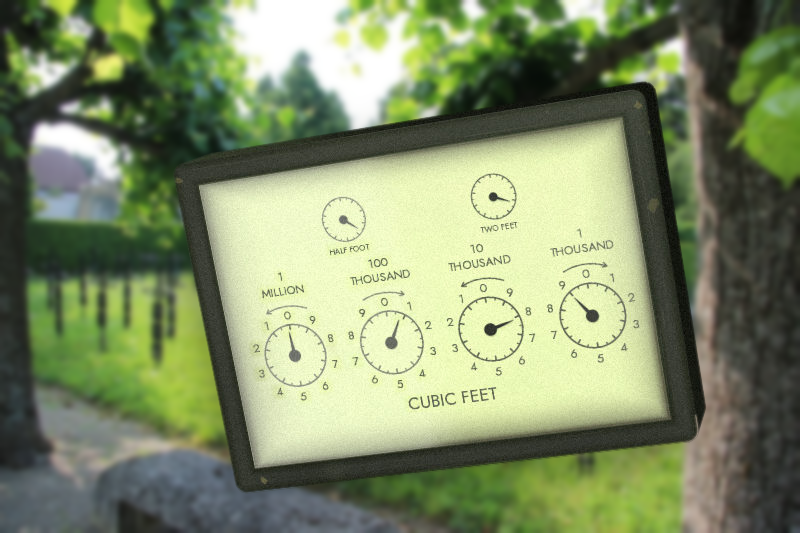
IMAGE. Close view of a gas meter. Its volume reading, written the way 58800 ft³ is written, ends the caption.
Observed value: 7900 ft³
